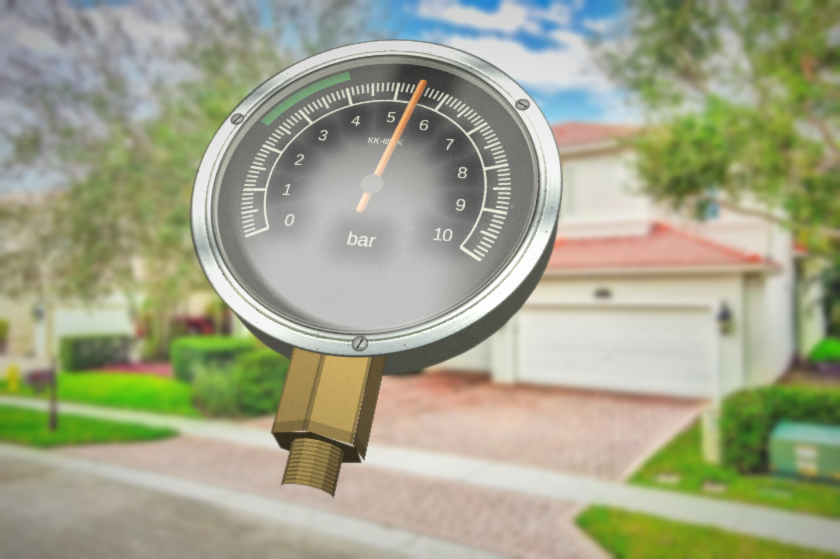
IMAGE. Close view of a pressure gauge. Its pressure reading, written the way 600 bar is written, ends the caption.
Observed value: 5.5 bar
